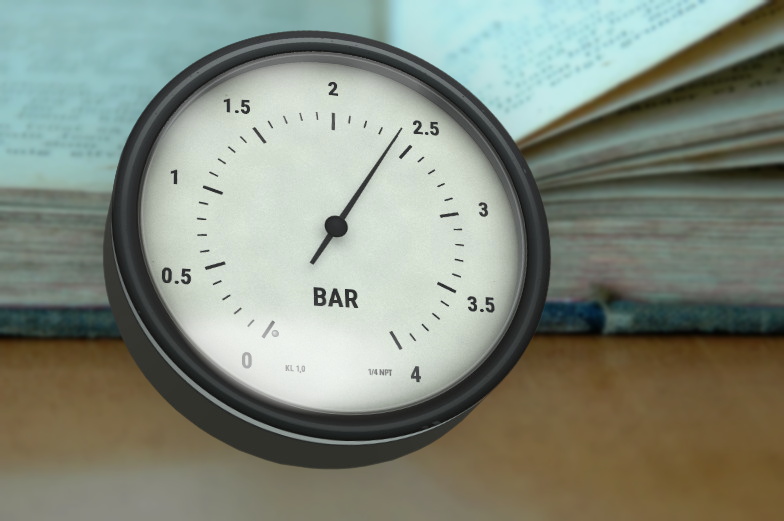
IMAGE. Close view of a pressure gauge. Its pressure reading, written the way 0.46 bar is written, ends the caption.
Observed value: 2.4 bar
